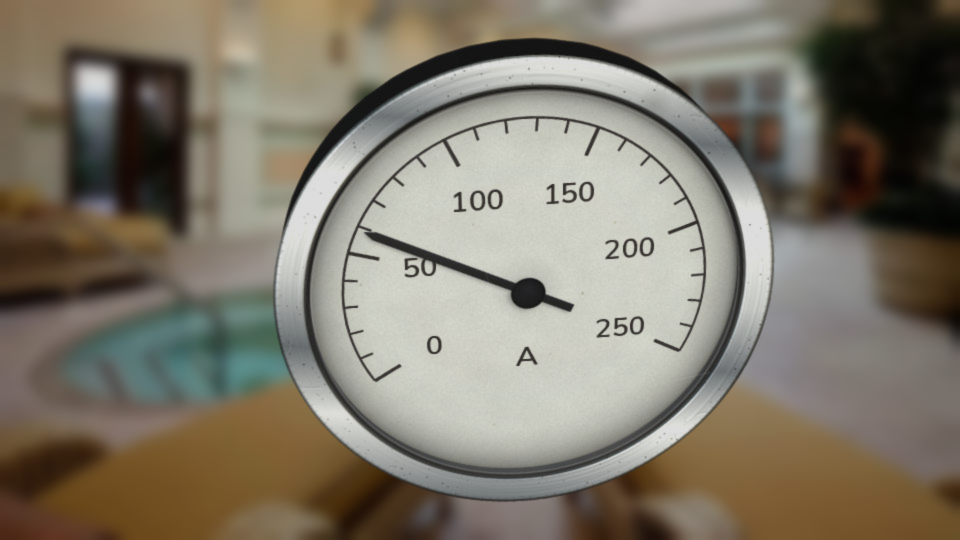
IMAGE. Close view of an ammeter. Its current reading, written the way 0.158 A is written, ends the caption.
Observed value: 60 A
